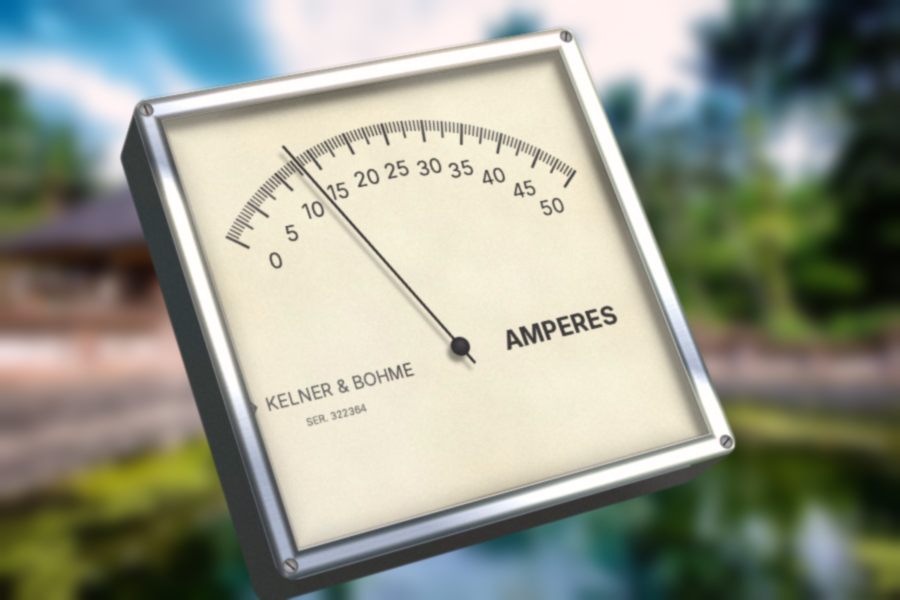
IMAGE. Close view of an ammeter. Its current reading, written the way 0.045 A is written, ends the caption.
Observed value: 12.5 A
